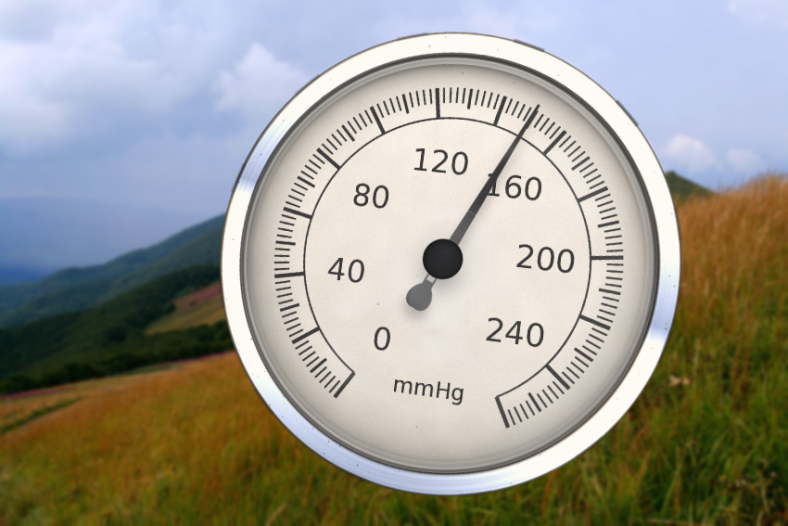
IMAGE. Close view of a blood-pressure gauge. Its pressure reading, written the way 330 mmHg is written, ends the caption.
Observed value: 150 mmHg
